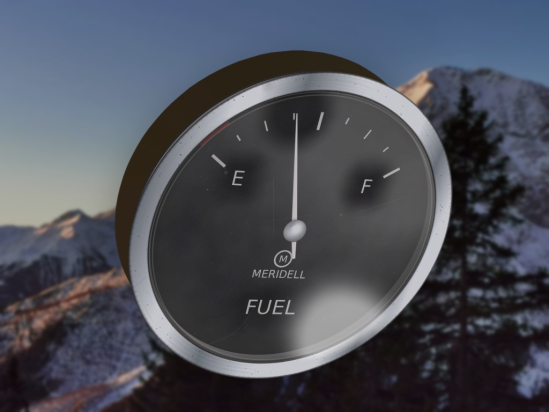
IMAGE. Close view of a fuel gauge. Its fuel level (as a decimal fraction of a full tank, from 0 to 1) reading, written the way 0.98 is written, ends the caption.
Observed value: 0.375
